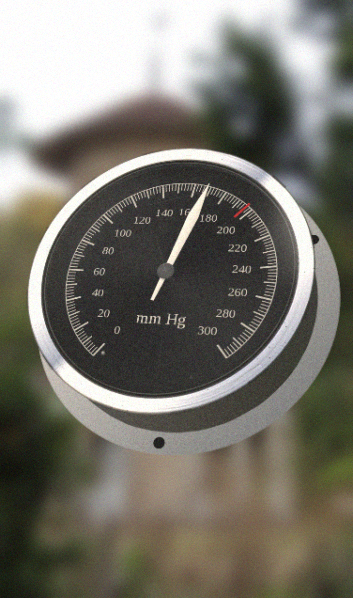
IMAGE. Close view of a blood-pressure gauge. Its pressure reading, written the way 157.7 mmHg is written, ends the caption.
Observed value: 170 mmHg
